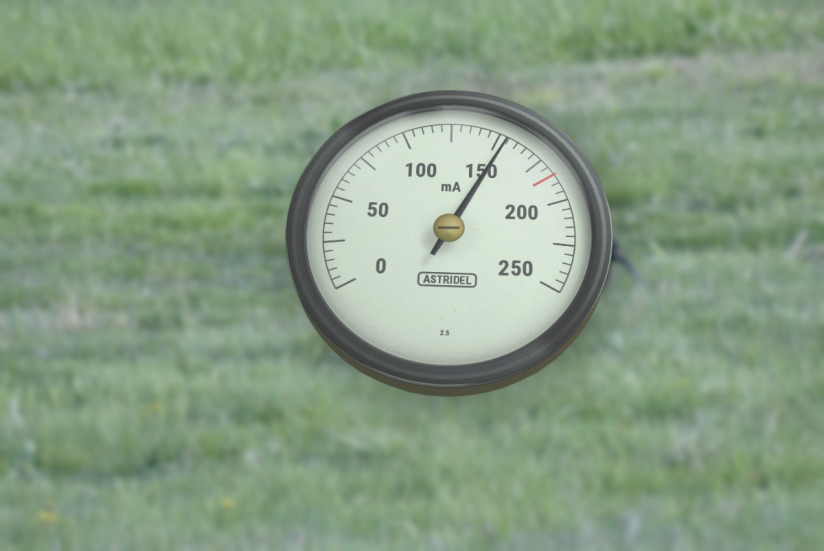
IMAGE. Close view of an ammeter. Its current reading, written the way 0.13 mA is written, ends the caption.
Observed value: 155 mA
